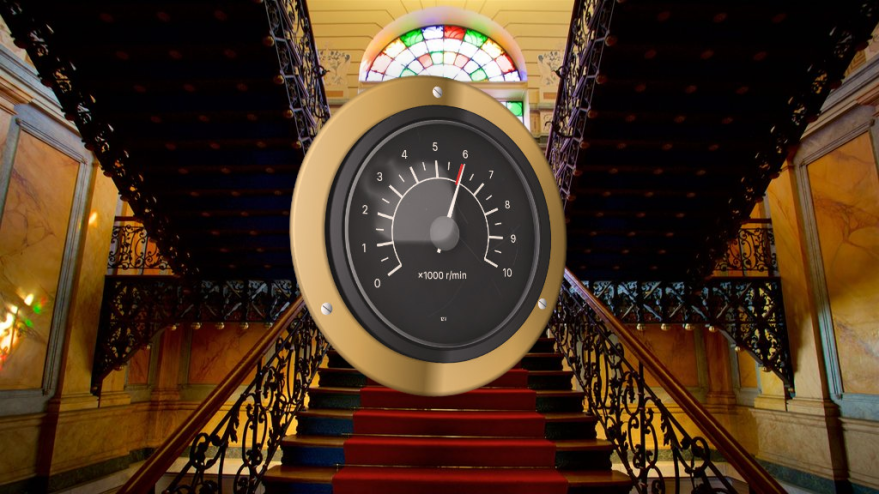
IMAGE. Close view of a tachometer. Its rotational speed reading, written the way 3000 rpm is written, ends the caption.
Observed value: 6000 rpm
